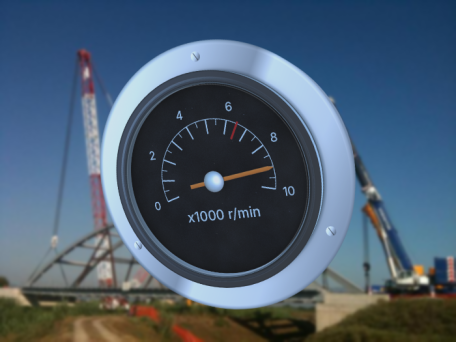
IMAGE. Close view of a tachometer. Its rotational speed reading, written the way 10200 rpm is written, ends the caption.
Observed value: 9000 rpm
